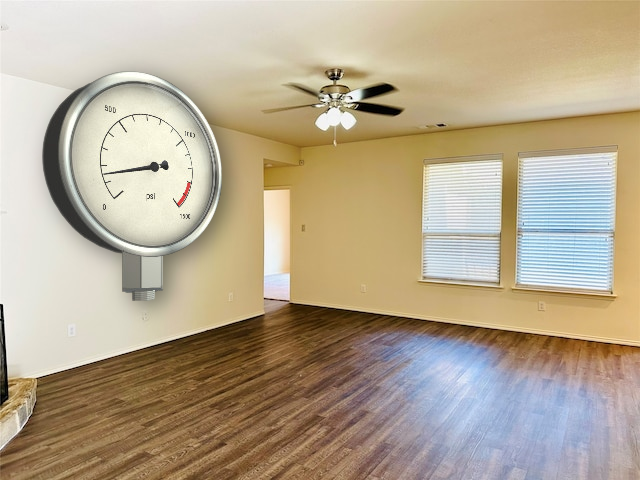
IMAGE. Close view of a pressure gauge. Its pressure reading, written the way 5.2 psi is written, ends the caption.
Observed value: 150 psi
